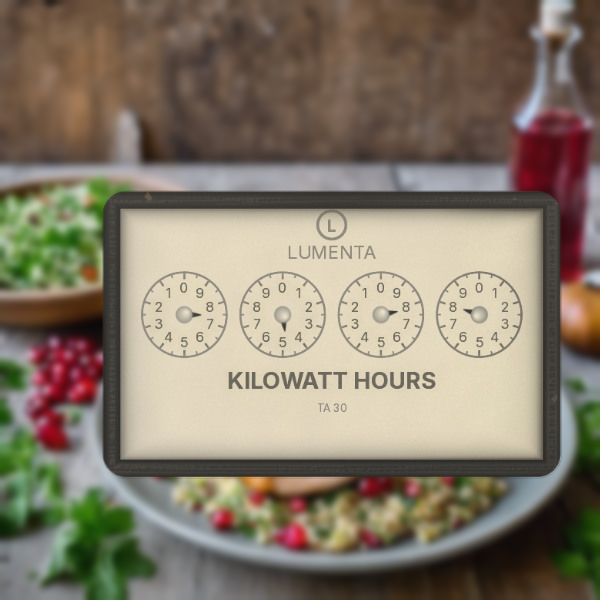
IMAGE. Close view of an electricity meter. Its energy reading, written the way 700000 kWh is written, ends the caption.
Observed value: 7478 kWh
